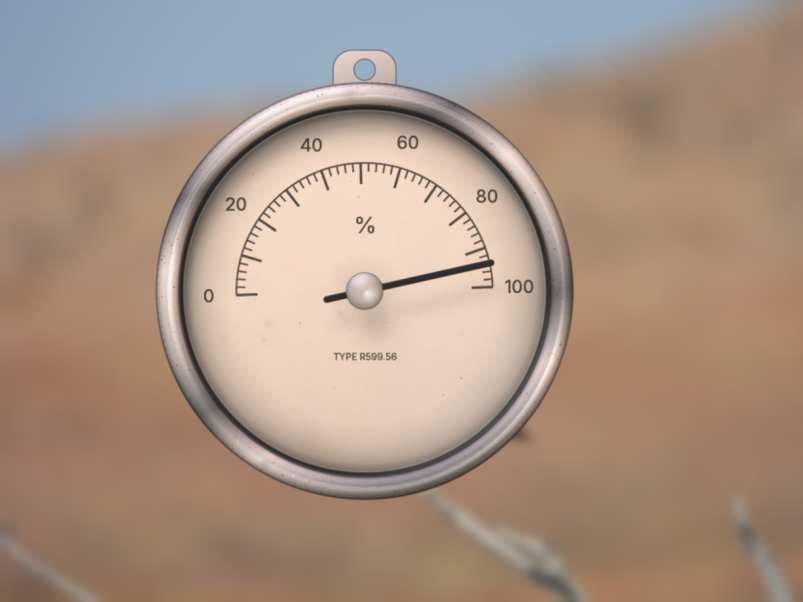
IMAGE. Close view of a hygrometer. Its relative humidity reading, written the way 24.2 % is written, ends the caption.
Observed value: 94 %
